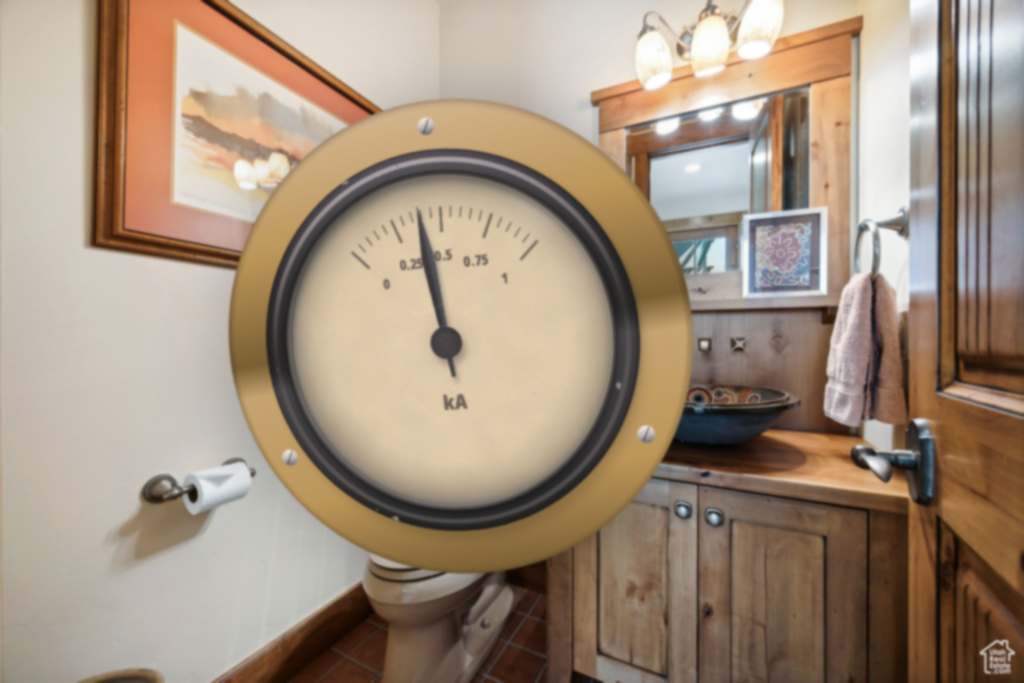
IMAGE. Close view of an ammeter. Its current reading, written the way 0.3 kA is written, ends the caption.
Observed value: 0.4 kA
